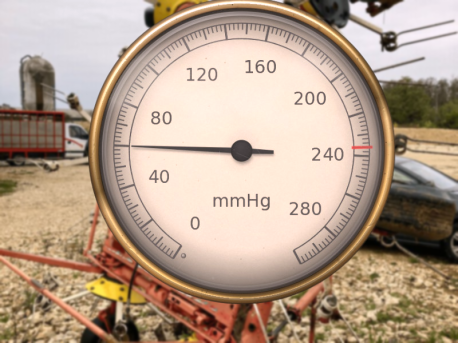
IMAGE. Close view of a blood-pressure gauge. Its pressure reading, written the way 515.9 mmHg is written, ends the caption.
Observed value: 60 mmHg
